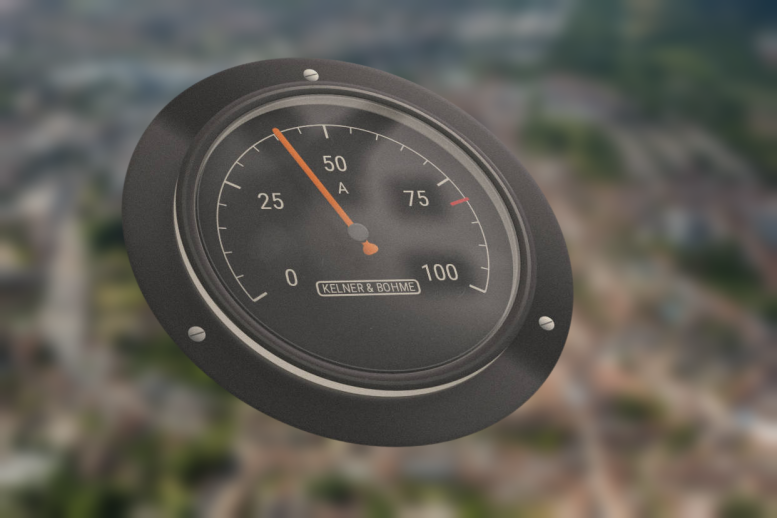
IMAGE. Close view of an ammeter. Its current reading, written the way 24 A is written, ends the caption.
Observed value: 40 A
